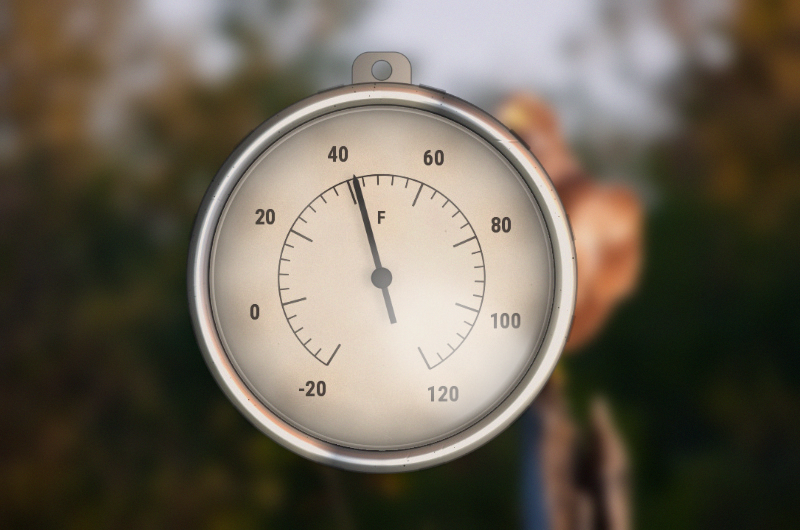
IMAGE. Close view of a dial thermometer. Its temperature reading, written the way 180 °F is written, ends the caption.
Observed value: 42 °F
